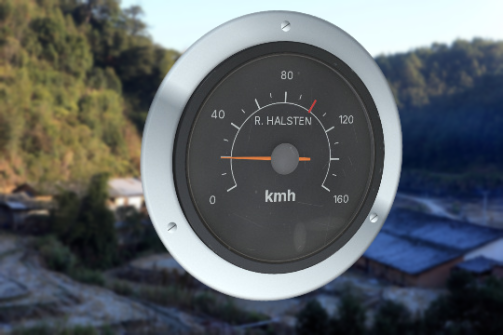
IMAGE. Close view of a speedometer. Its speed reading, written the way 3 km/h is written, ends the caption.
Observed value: 20 km/h
